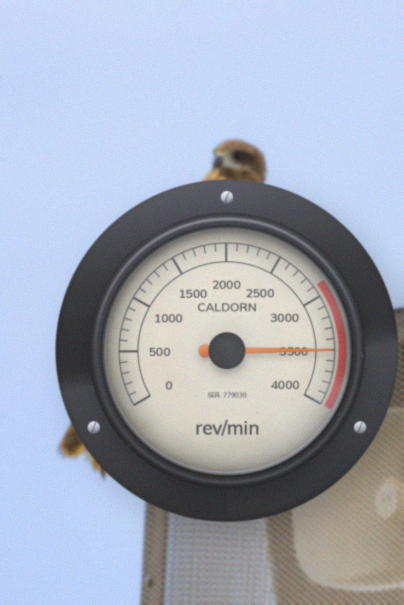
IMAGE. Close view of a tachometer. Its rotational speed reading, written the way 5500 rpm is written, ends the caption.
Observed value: 3500 rpm
